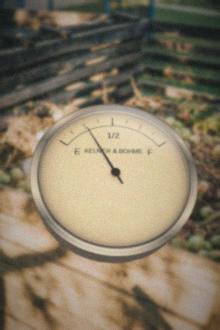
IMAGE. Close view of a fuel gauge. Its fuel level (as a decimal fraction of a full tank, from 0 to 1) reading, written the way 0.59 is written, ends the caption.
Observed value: 0.25
